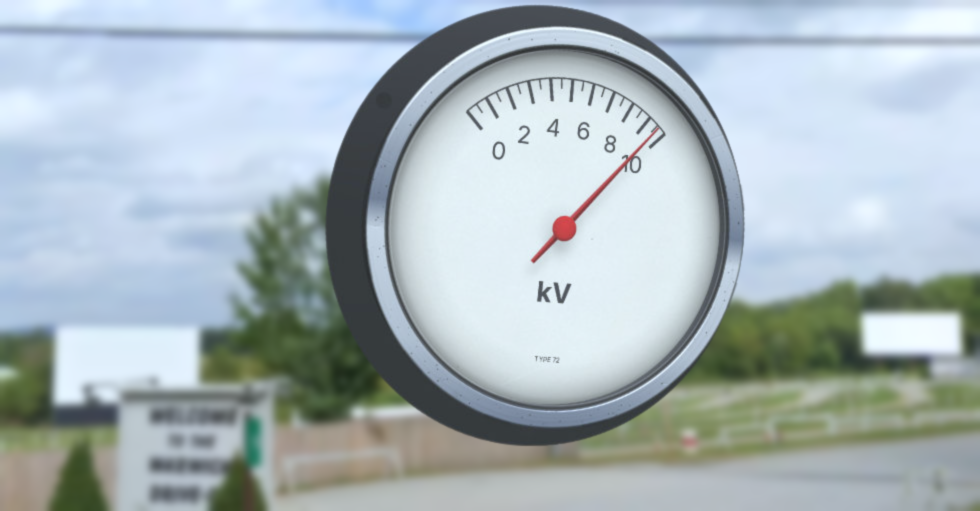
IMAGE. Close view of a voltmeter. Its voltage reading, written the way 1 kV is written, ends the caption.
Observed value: 9.5 kV
